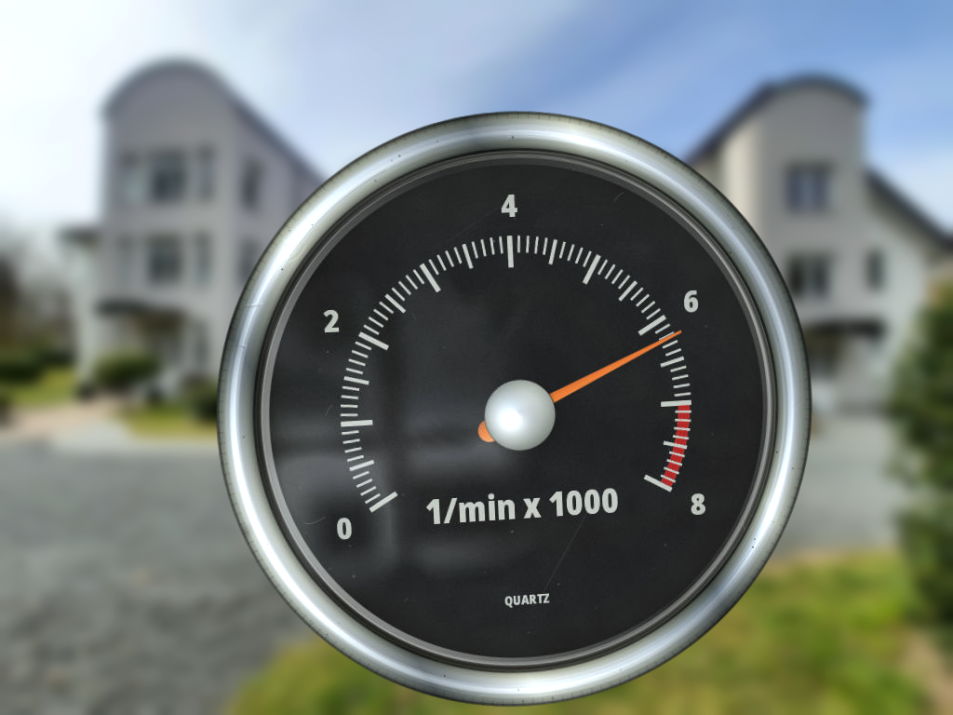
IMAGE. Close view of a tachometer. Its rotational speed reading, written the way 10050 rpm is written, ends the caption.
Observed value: 6200 rpm
